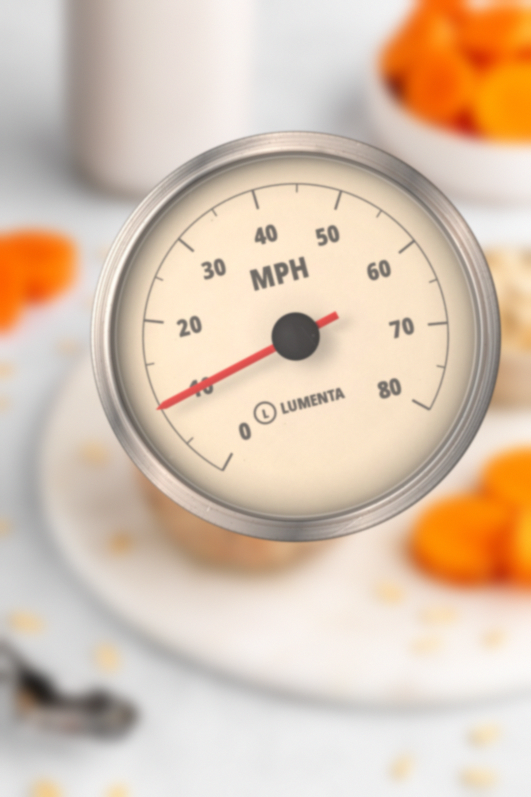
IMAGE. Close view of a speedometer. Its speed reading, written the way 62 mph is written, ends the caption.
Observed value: 10 mph
